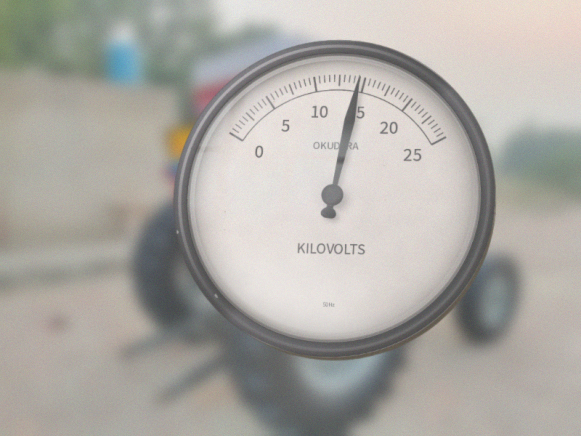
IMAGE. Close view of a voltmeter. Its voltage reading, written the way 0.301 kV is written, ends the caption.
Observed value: 14.5 kV
